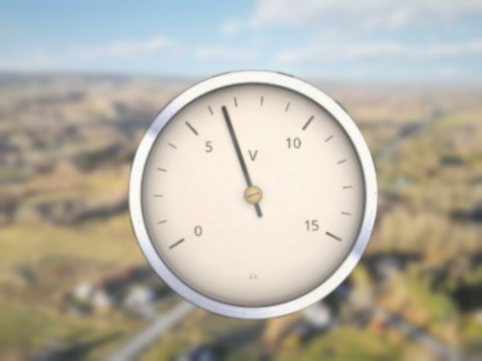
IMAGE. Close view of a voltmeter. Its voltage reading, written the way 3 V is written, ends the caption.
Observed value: 6.5 V
